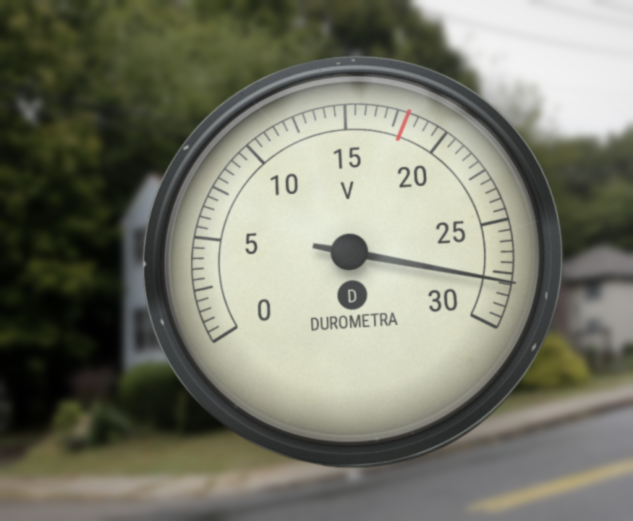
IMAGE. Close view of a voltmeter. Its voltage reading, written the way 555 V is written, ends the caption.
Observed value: 28 V
